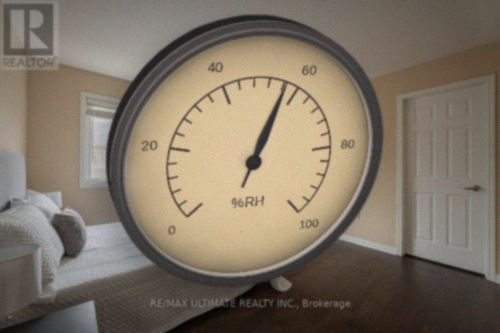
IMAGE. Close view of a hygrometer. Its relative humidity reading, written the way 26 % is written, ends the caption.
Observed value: 56 %
